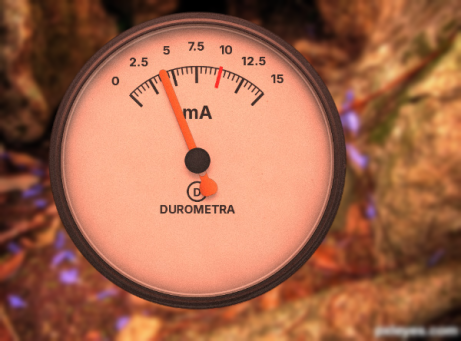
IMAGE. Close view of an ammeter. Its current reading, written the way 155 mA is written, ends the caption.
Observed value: 4 mA
